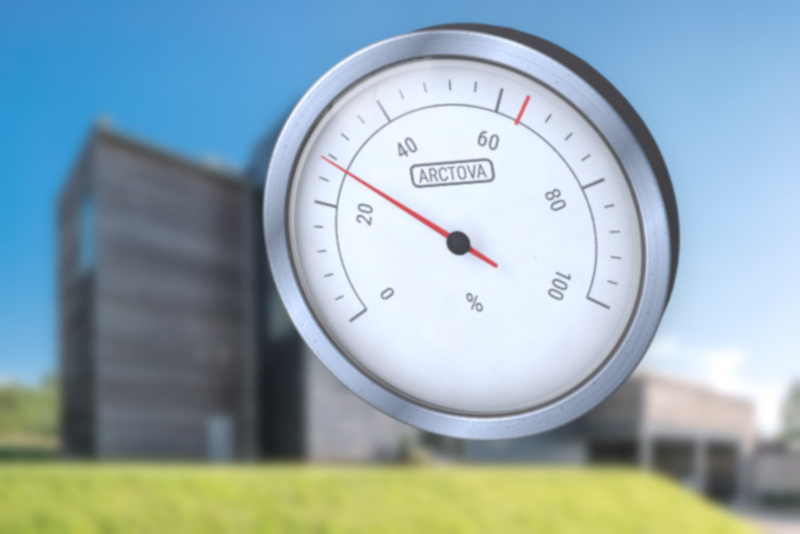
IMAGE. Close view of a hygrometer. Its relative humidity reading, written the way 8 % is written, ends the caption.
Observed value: 28 %
